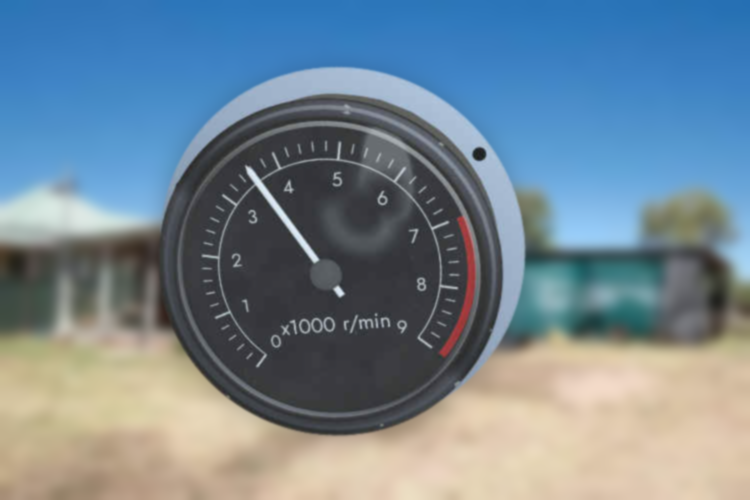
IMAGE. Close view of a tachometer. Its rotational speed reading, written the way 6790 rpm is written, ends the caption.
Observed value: 3600 rpm
